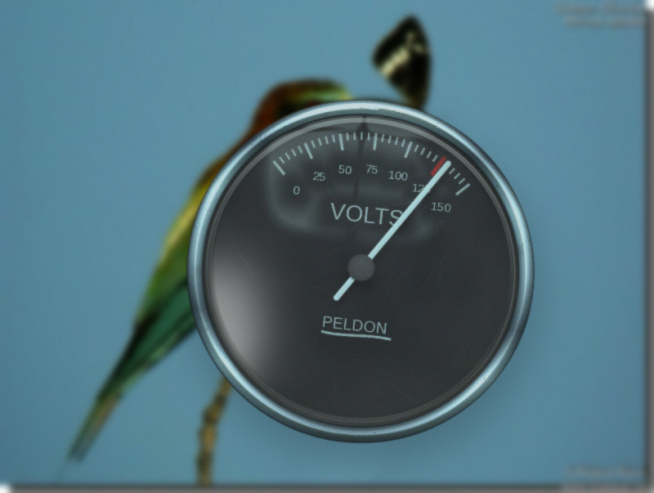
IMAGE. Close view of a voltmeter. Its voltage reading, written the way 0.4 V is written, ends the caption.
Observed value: 130 V
